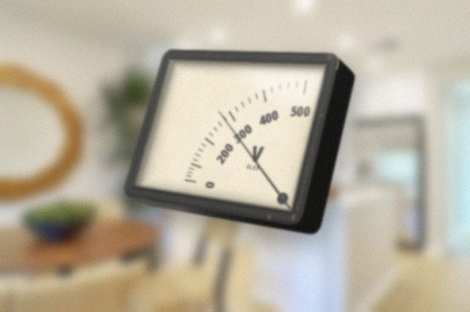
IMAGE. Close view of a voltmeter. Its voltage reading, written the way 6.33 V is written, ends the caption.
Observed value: 280 V
